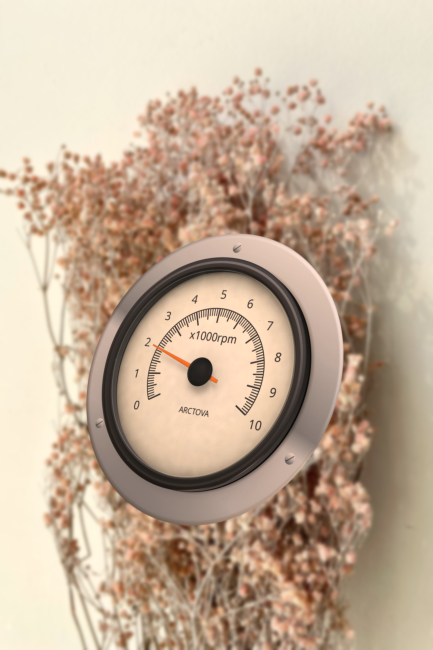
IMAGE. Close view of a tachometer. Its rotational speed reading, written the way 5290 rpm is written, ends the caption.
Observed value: 2000 rpm
